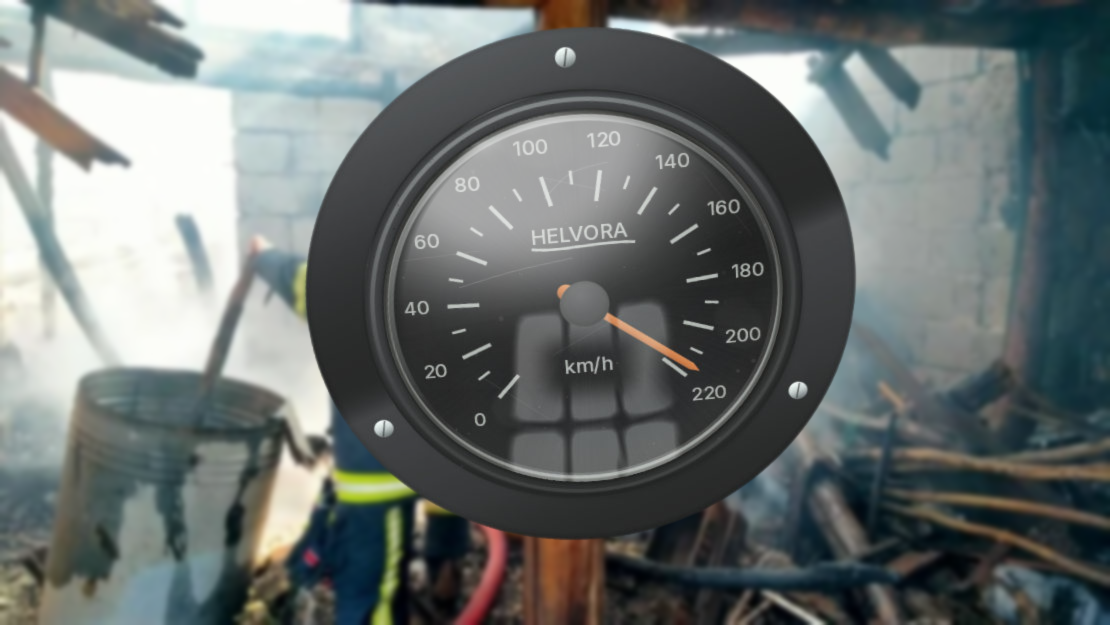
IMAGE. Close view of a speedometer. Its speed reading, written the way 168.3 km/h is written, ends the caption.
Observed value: 215 km/h
